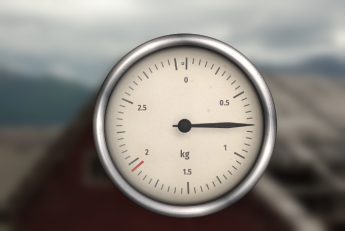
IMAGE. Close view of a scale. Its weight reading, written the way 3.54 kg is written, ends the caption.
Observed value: 0.75 kg
